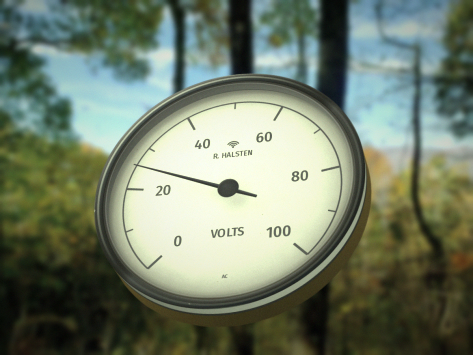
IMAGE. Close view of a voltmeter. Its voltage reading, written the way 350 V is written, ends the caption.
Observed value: 25 V
